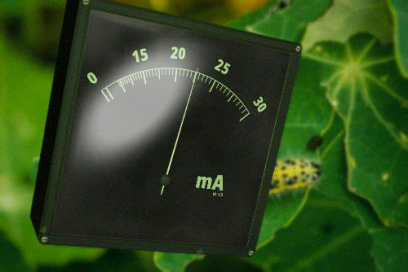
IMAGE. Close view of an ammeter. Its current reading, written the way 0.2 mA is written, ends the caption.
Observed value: 22.5 mA
